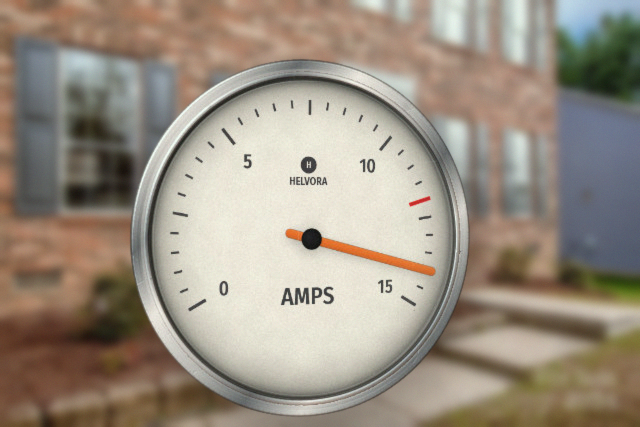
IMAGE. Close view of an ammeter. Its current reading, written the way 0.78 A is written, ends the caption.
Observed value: 14 A
